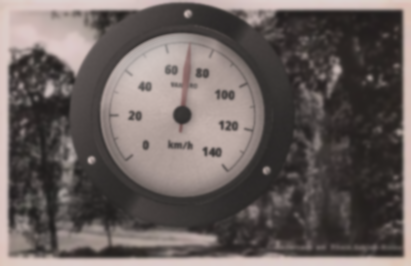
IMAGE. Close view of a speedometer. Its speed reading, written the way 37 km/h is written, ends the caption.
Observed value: 70 km/h
